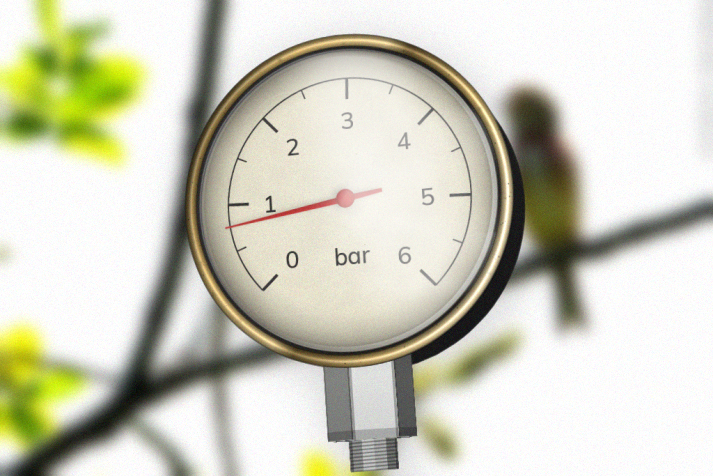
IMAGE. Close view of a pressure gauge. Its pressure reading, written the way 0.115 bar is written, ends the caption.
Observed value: 0.75 bar
